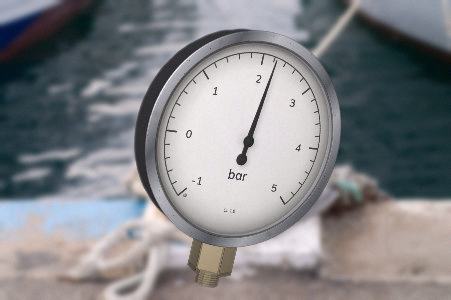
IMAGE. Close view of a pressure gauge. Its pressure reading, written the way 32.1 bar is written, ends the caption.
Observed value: 2.2 bar
